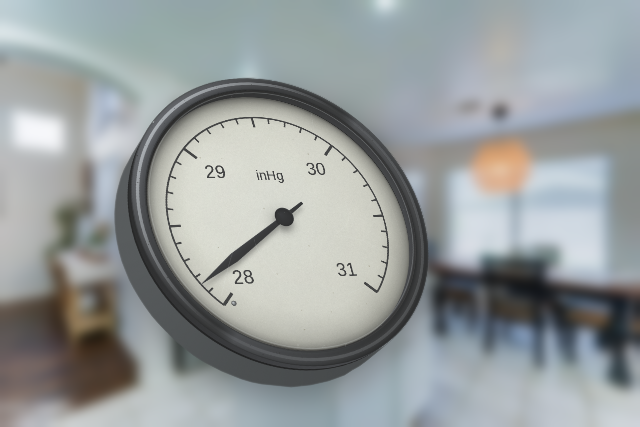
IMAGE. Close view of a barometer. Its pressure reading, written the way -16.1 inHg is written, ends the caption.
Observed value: 28.15 inHg
